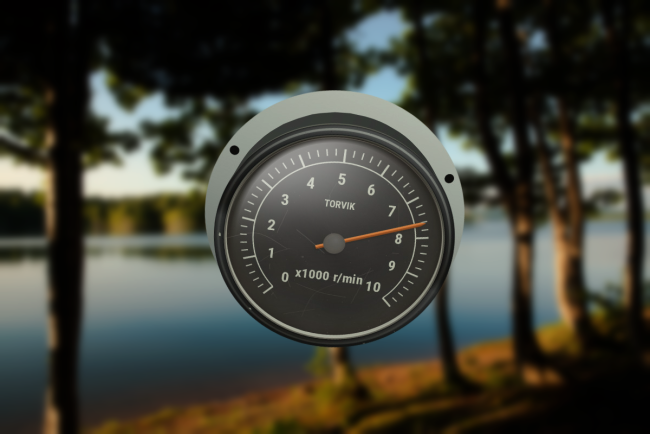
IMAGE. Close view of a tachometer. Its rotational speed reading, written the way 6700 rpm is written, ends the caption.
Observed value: 7600 rpm
